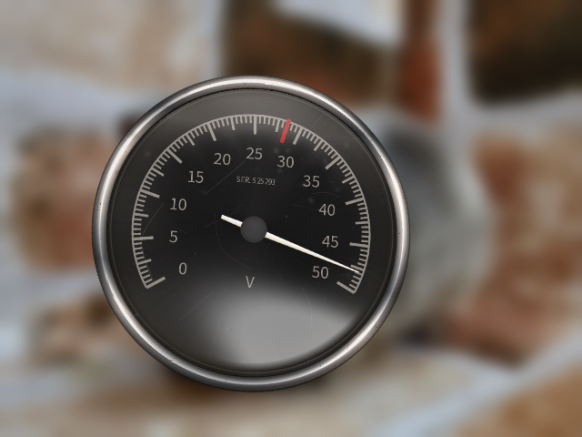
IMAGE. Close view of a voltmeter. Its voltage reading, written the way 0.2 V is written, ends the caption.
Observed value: 48 V
